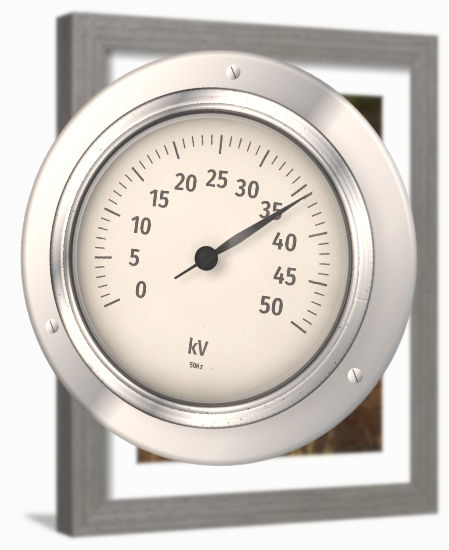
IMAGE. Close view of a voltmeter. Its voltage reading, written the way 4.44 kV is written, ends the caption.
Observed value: 36 kV
